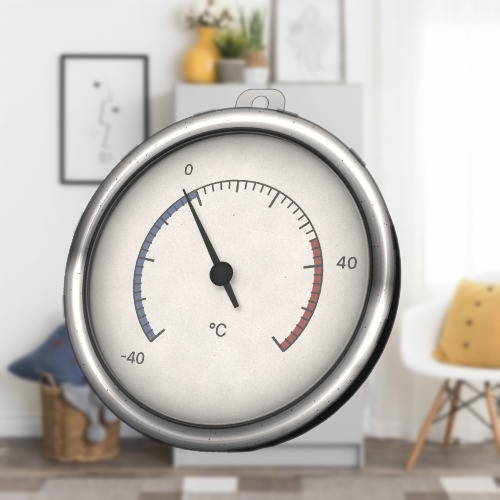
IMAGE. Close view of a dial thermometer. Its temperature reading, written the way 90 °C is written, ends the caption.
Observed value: -2 °C
